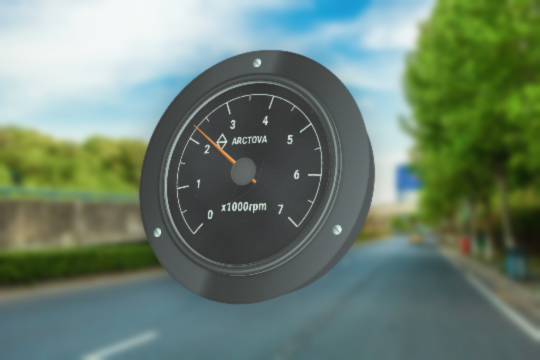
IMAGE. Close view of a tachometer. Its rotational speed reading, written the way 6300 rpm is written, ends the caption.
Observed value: 2250 rpm
